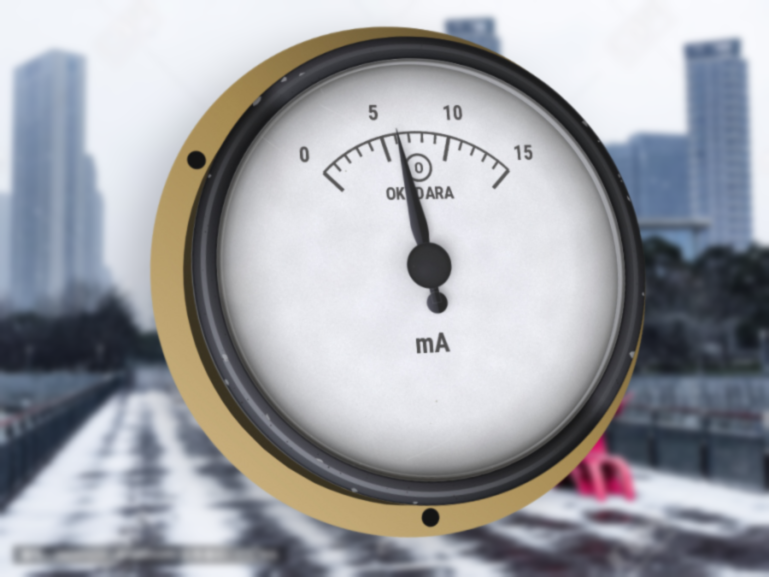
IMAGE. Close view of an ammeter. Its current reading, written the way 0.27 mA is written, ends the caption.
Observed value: 6 mA
